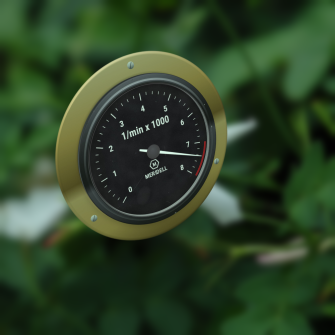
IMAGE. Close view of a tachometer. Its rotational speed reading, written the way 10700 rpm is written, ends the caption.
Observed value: 7400 rpm
